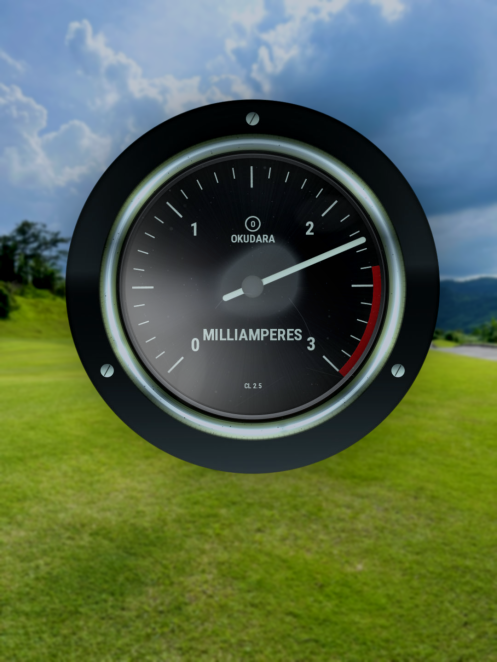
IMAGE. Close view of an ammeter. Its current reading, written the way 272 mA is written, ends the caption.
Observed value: 2.25 mA
